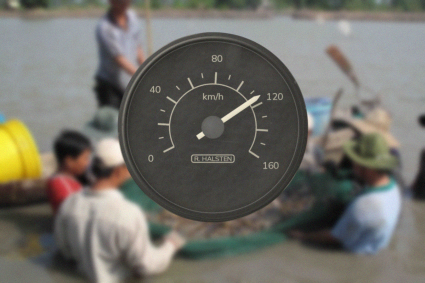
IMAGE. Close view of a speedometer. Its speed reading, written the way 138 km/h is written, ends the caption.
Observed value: 115 km/h
